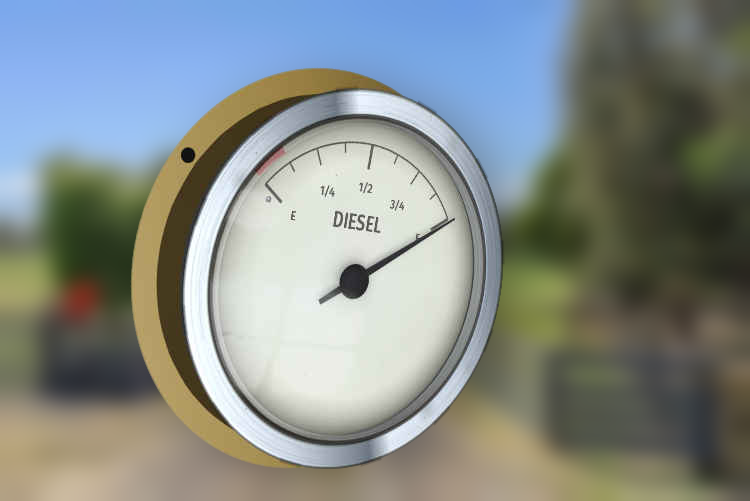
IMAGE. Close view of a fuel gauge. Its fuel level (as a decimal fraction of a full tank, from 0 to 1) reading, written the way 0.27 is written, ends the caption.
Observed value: 1
